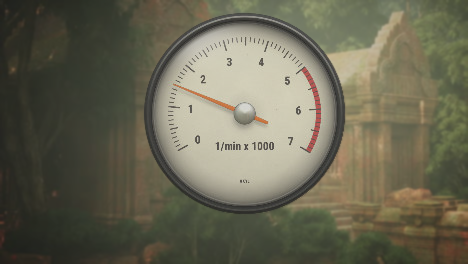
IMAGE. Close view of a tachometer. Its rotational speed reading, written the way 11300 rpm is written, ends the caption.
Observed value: 1500 rpm
